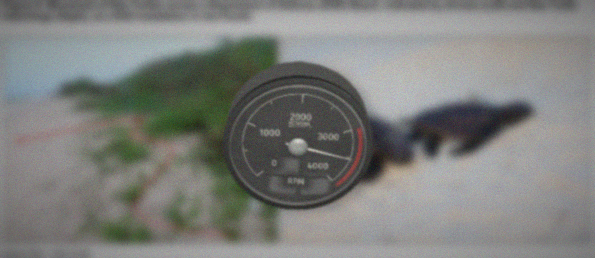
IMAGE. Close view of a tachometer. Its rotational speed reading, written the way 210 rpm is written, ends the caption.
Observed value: 3500 rpm
